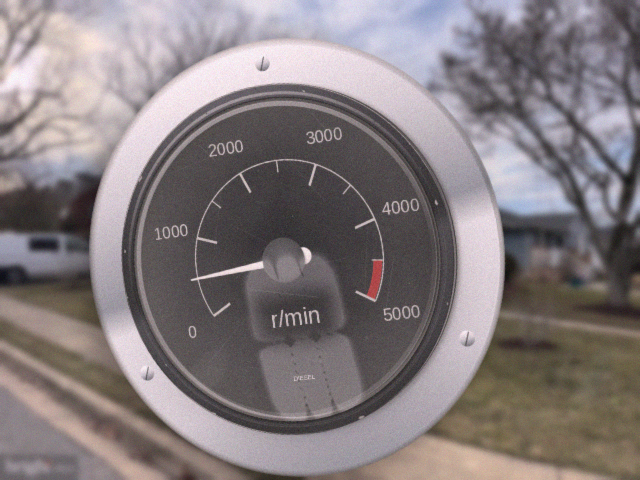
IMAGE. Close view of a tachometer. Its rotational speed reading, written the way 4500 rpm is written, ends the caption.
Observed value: 500 rpm
